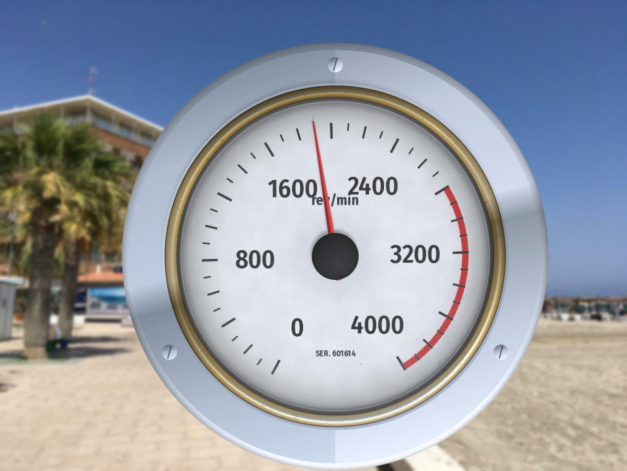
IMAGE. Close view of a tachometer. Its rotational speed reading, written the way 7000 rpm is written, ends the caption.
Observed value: 1900 rpm
